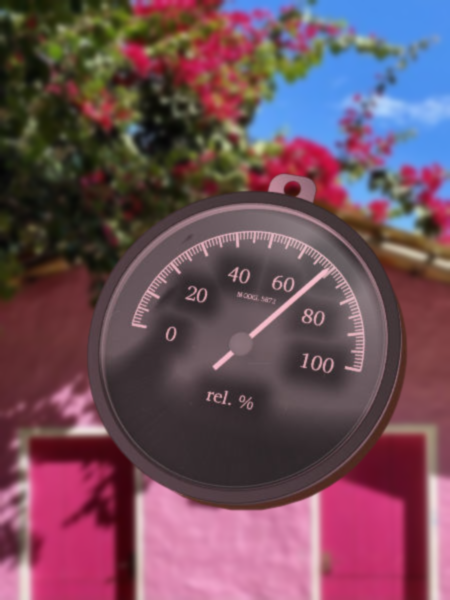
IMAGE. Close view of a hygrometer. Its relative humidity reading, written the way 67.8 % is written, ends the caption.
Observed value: 70 %
